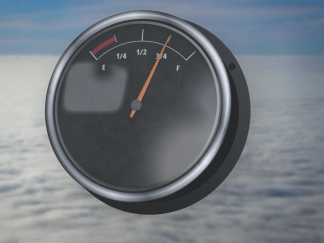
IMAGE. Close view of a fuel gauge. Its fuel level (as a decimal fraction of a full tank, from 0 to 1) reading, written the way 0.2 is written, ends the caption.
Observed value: 0.75
